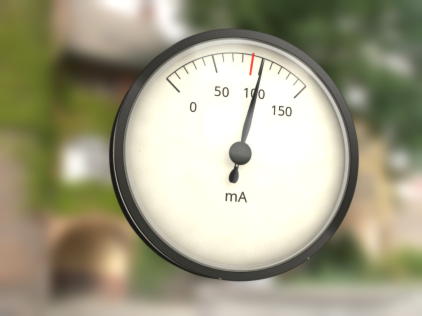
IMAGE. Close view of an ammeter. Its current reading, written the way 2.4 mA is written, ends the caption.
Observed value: 100 mA
